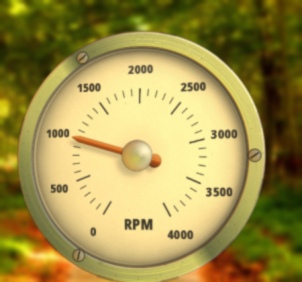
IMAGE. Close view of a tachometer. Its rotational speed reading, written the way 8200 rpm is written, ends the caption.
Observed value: 1000 rpm
